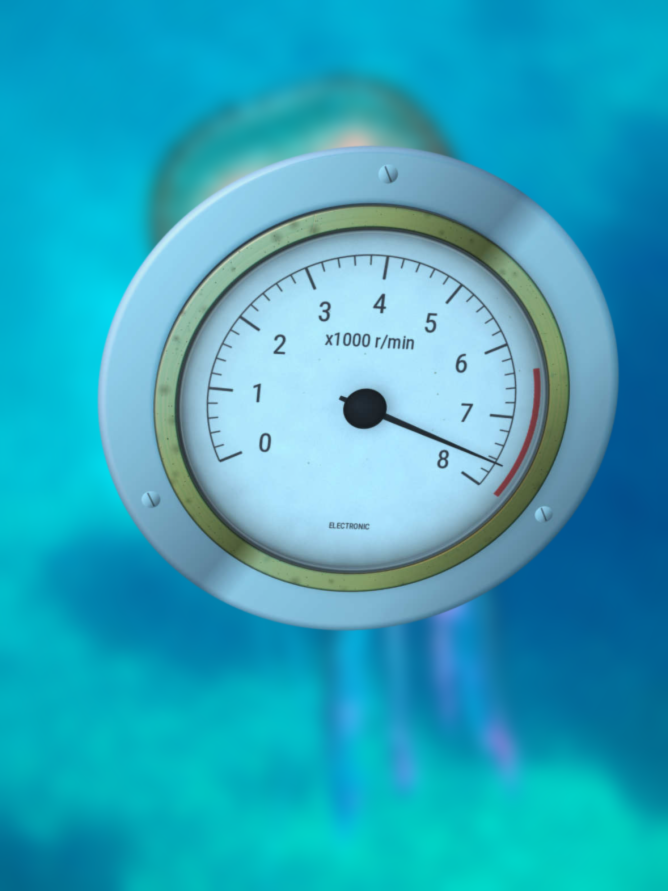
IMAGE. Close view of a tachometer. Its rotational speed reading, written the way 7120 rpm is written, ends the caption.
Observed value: 7600 rpm
